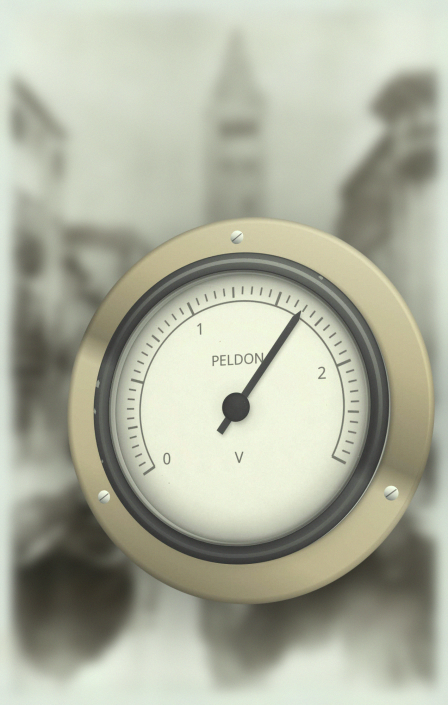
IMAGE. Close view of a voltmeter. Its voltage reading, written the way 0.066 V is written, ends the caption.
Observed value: 1.65 V
